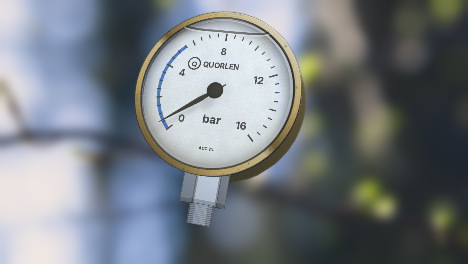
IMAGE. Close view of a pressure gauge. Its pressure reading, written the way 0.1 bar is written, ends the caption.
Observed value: 0.5 bar
